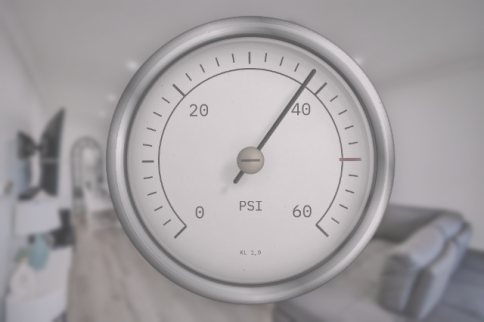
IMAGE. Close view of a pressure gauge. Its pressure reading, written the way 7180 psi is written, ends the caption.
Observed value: 38 psi
